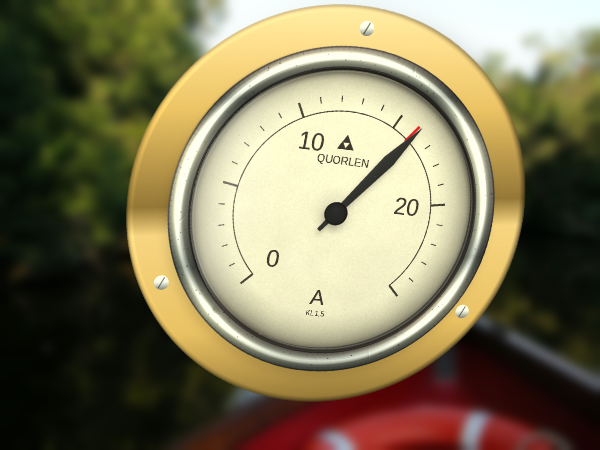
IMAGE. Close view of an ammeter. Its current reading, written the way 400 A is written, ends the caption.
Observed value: 16 A
